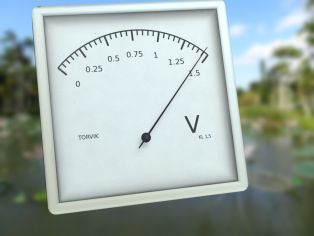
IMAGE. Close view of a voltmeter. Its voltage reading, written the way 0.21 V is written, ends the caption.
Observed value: 1.45 V
